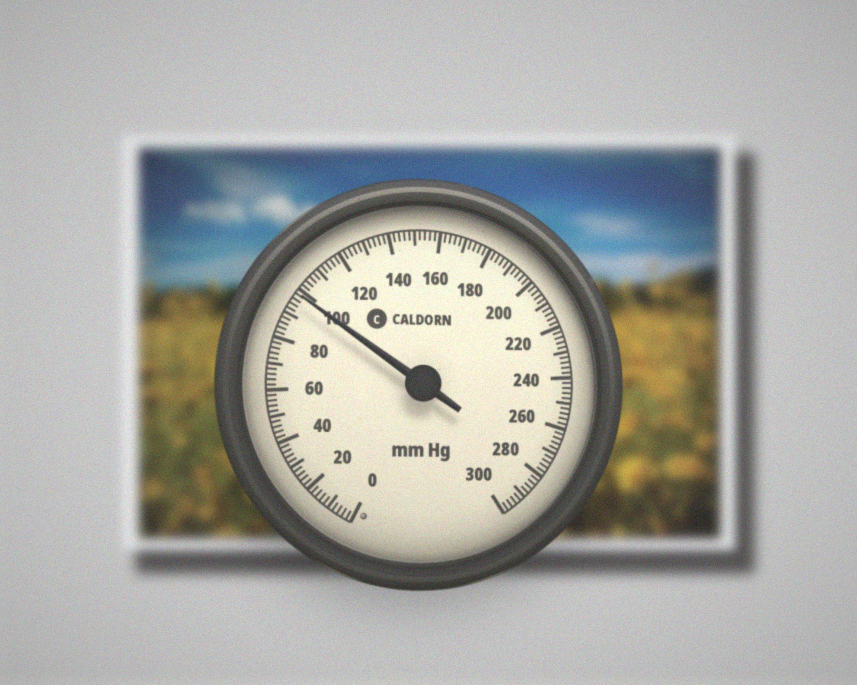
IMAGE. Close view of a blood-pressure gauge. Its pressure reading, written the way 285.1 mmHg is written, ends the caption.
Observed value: 98 mmHg
